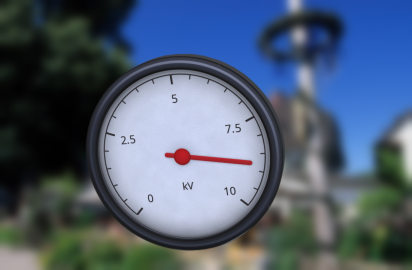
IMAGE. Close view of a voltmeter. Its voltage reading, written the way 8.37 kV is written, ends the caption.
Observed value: 8.75 kV
